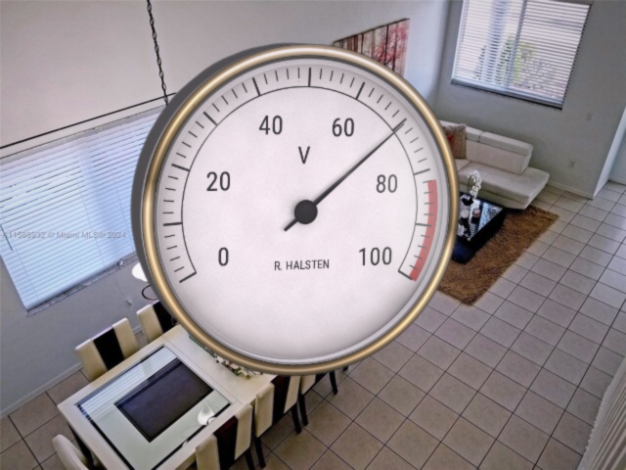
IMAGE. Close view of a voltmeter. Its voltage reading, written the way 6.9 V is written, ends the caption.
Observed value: 70 V
